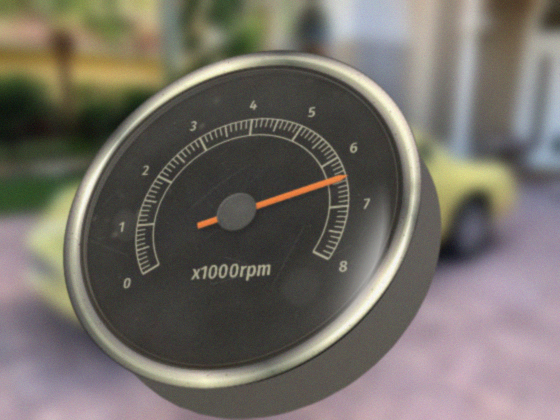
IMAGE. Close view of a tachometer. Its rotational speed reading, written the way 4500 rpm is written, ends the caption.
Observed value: 6500 rpm
